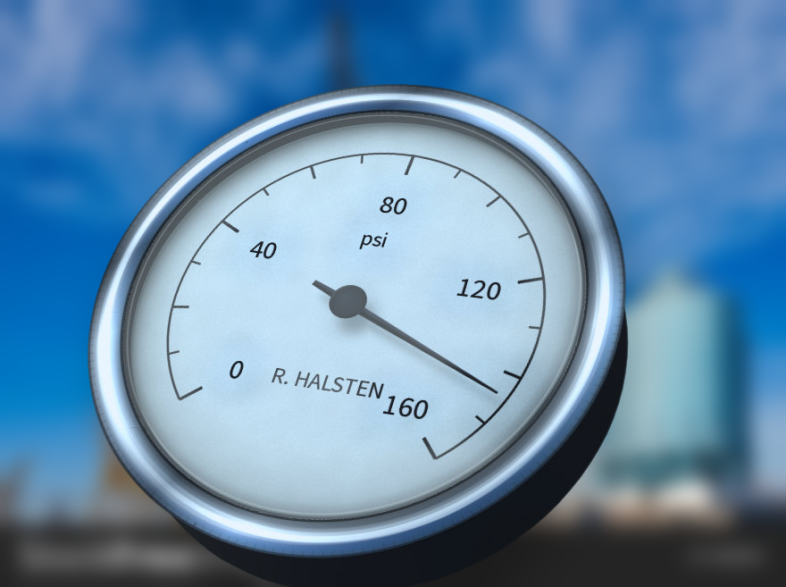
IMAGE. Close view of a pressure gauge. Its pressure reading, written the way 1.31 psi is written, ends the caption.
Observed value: 145 psi
